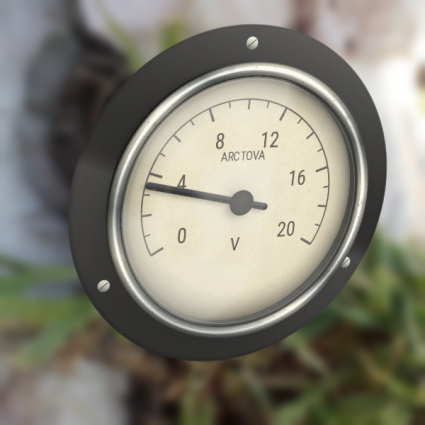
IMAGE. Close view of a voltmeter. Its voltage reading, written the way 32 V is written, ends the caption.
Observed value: 3.5 V
